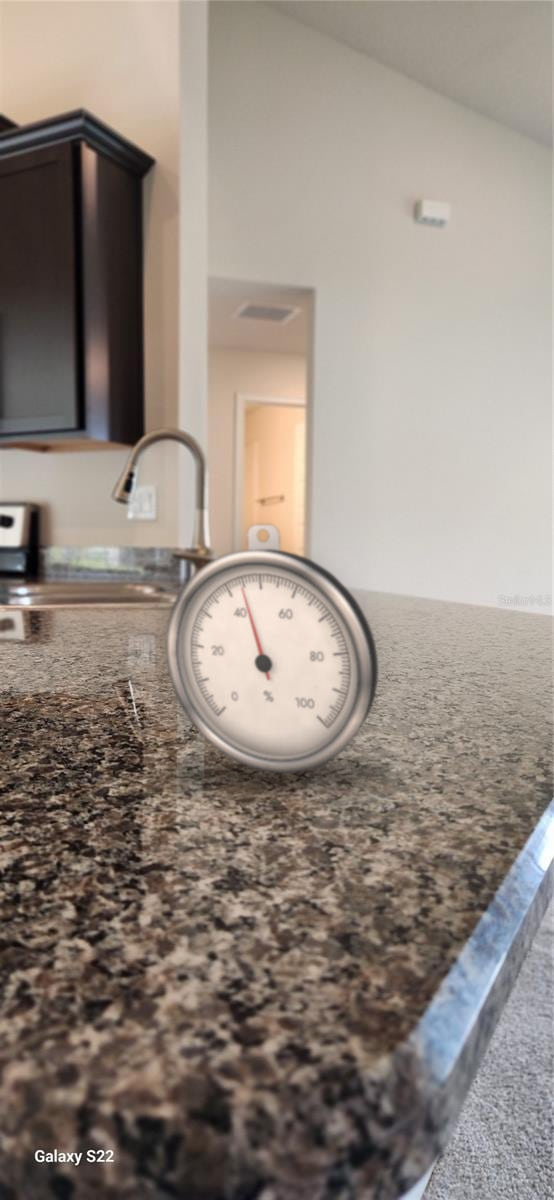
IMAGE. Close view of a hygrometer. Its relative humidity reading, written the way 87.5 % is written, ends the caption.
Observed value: 45 %
